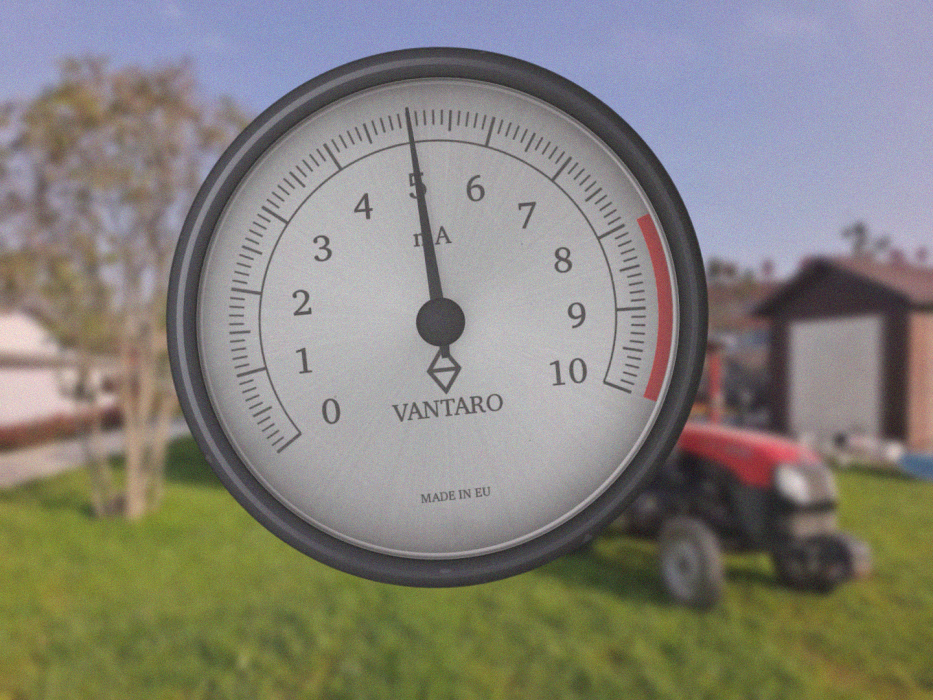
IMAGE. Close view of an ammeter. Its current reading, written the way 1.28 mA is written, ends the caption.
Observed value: 5 mA
